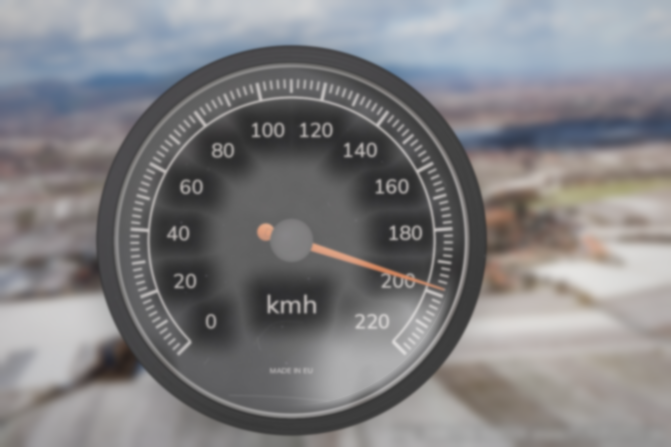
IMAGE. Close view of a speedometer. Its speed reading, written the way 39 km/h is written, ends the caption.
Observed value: 198 km/h
